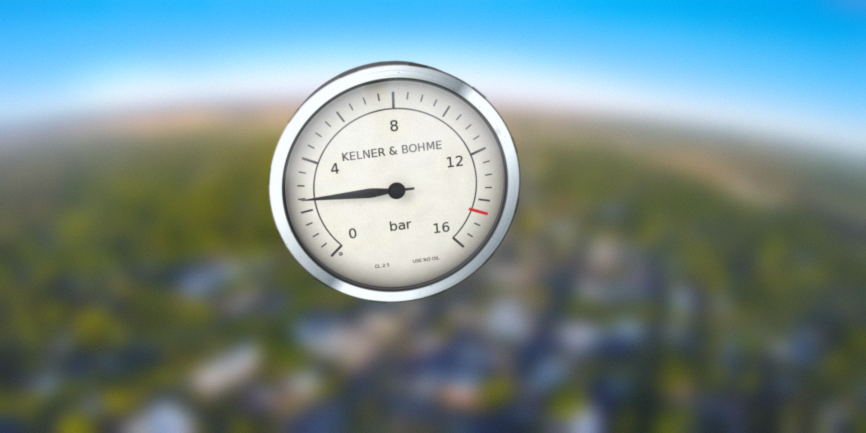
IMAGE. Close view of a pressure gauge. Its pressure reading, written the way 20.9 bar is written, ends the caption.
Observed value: 2.5 bar
